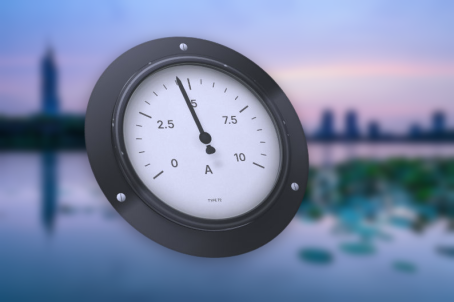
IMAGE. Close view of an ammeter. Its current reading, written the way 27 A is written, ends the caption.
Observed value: 4.5 A
